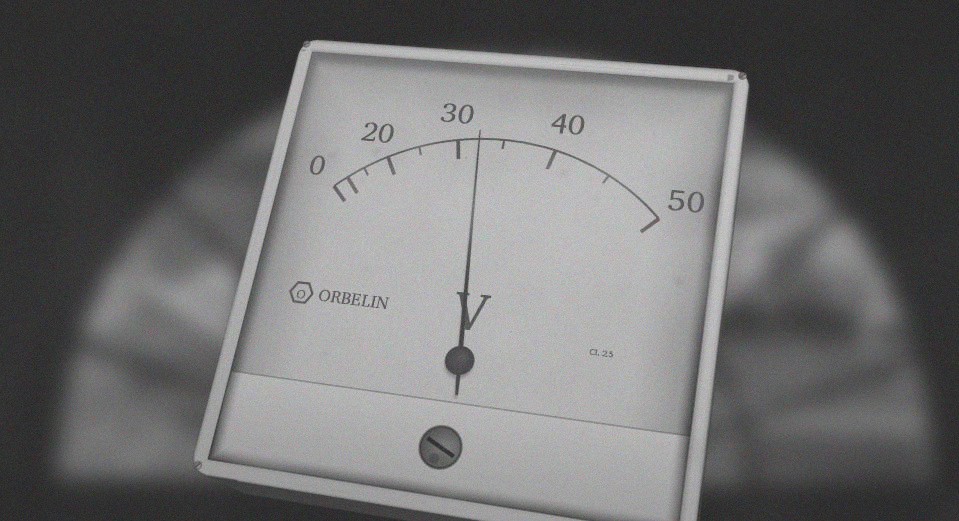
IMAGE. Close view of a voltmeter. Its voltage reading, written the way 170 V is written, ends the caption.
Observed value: 32.5 V
